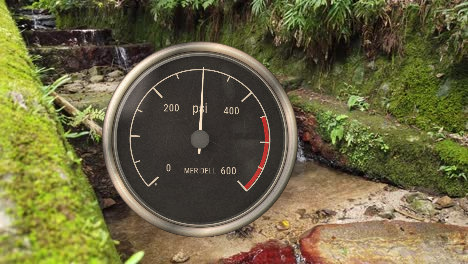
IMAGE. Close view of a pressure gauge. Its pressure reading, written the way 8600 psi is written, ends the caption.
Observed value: 300 psi
